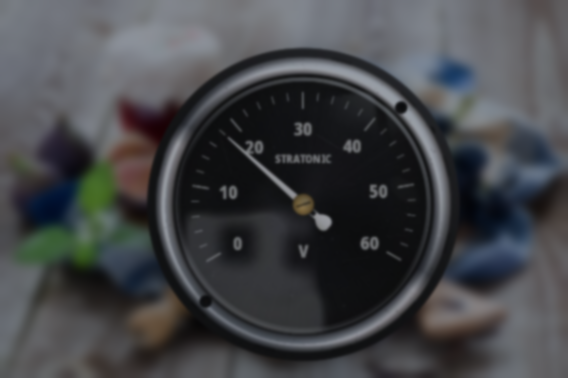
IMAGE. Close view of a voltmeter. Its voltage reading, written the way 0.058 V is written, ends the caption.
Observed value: 18 V
